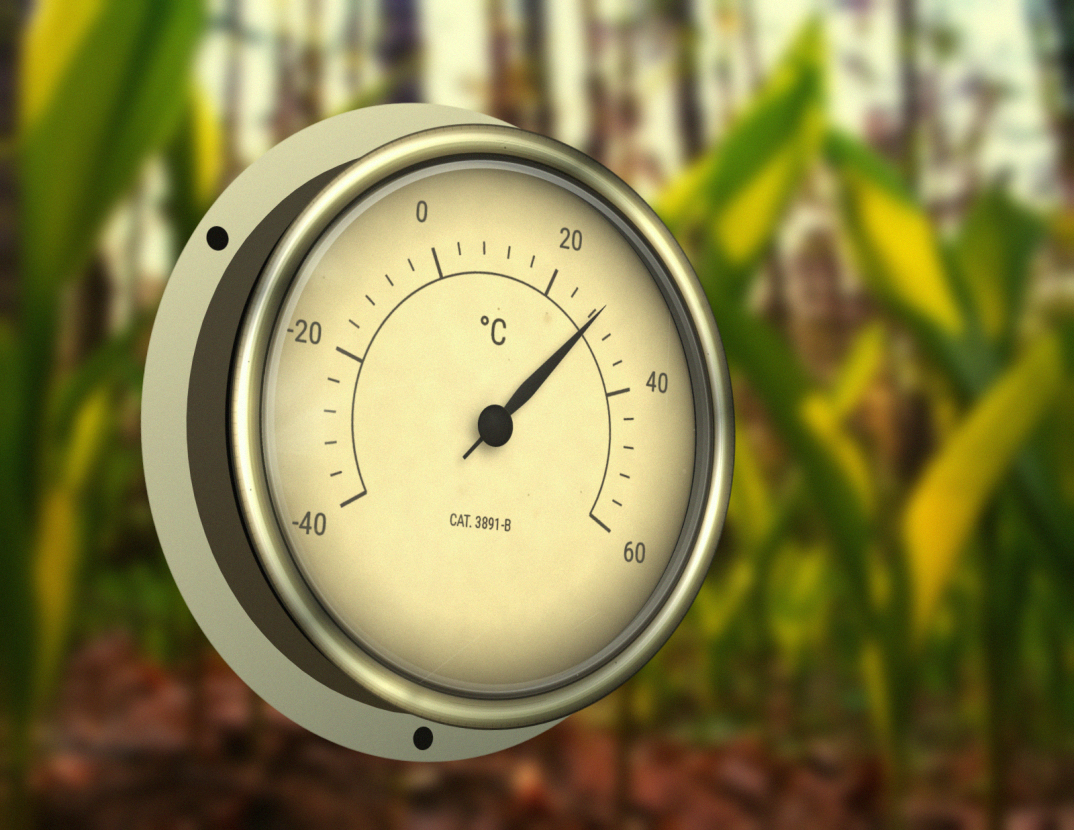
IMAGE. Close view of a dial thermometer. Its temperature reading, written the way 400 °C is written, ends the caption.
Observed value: 28 °C
